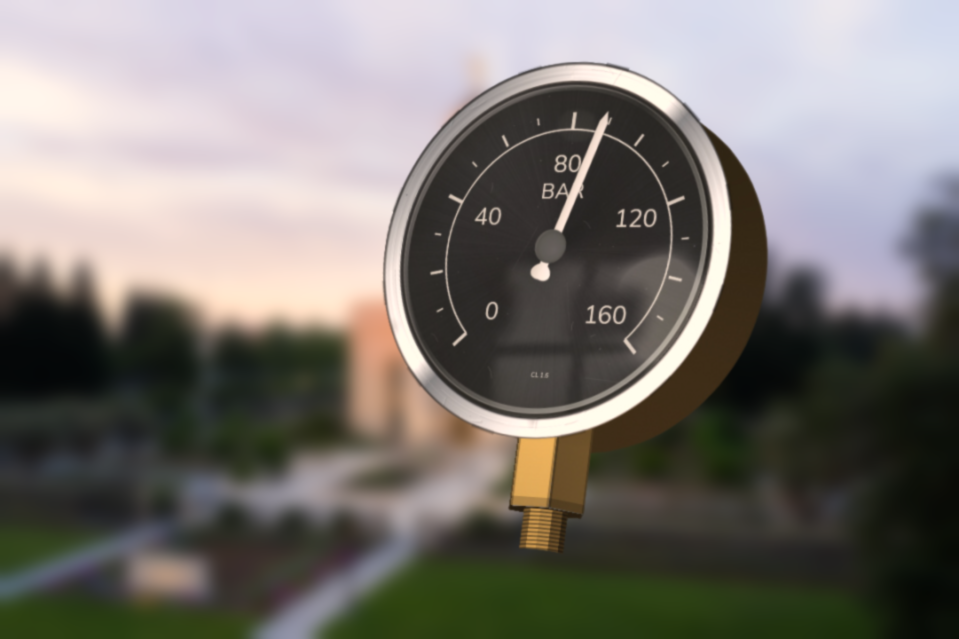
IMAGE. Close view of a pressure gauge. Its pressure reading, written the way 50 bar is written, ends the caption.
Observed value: 90 bar
